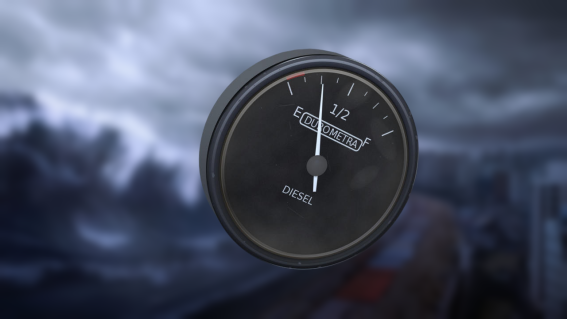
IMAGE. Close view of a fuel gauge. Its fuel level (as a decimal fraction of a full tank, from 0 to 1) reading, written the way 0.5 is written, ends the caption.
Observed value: 0.25
